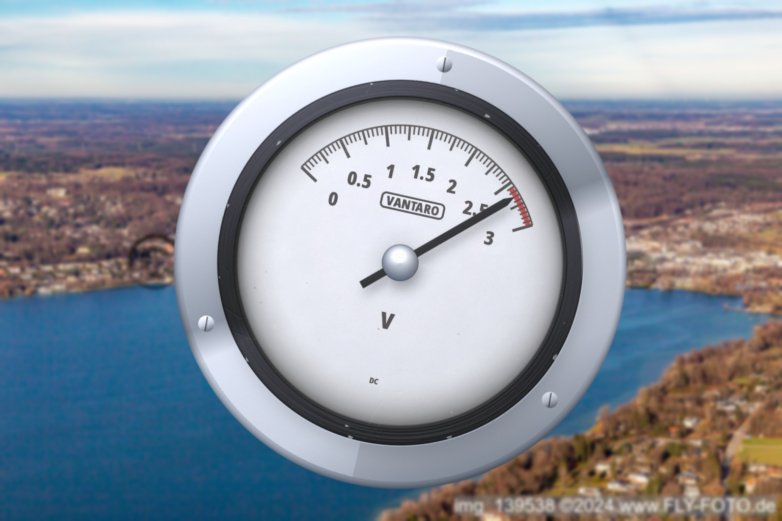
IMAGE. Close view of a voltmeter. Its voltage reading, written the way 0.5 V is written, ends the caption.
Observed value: 2.65 V
